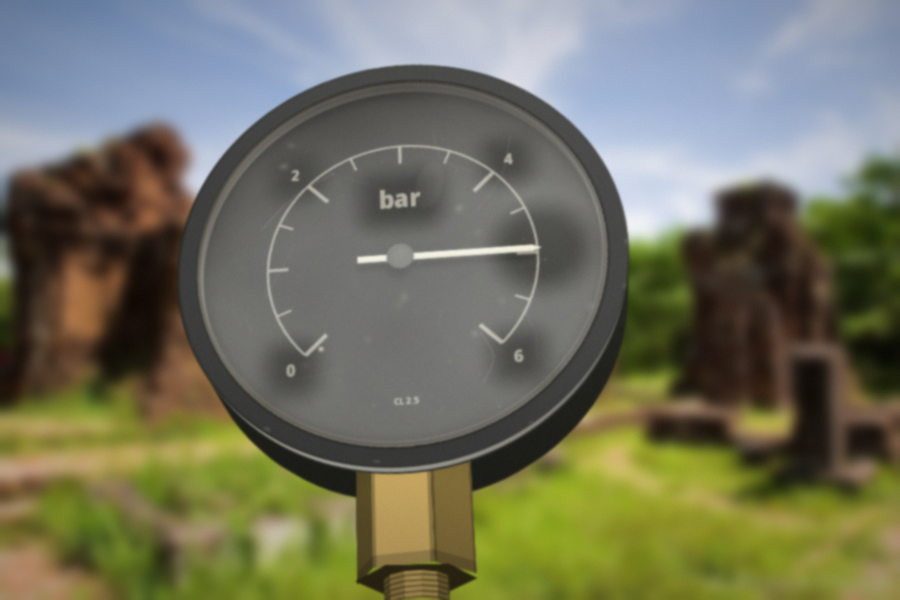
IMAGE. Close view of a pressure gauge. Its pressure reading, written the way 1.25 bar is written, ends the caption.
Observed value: 5 bar
